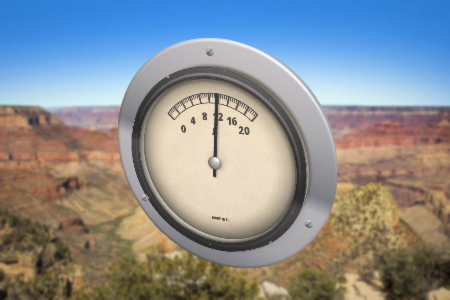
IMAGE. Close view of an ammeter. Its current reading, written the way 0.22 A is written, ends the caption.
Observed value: 12 A
